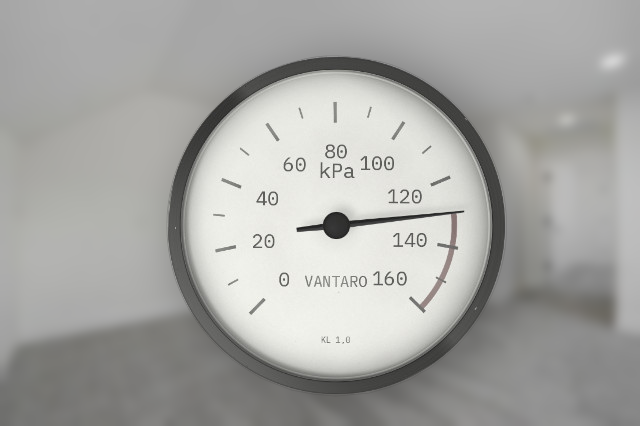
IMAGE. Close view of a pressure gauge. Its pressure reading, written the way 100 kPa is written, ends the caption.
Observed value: 130 kPa
